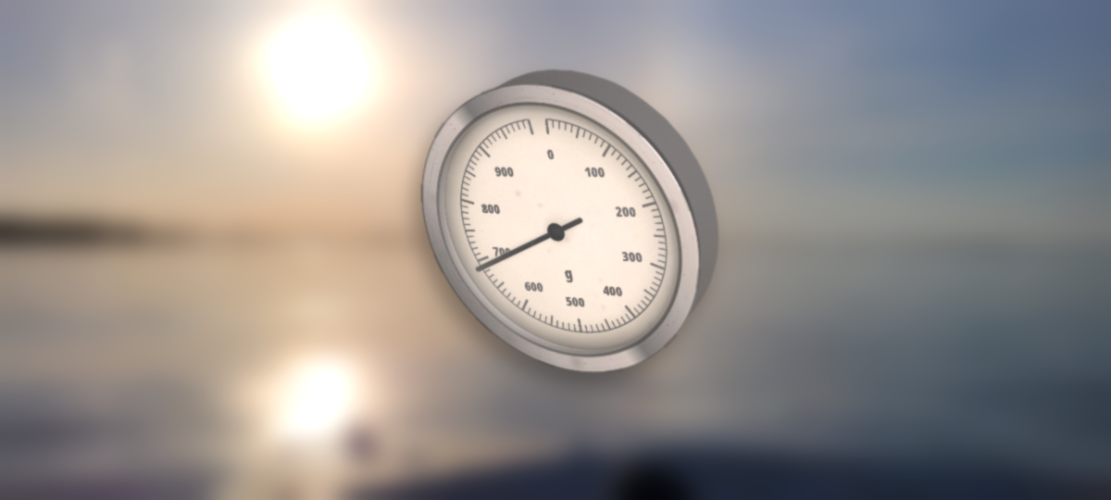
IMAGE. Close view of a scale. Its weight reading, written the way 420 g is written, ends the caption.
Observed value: 690 g
